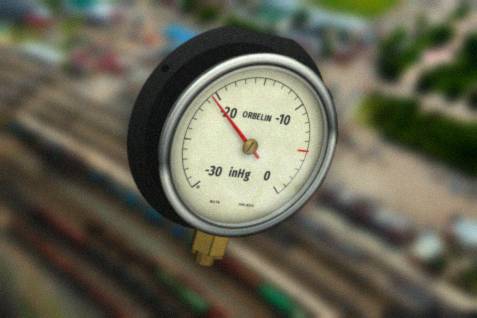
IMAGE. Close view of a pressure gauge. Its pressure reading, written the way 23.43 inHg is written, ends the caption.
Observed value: -20.5 inHg
